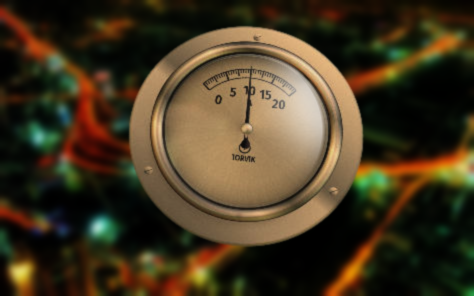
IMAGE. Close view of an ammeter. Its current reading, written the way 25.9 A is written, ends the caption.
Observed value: 10 A
